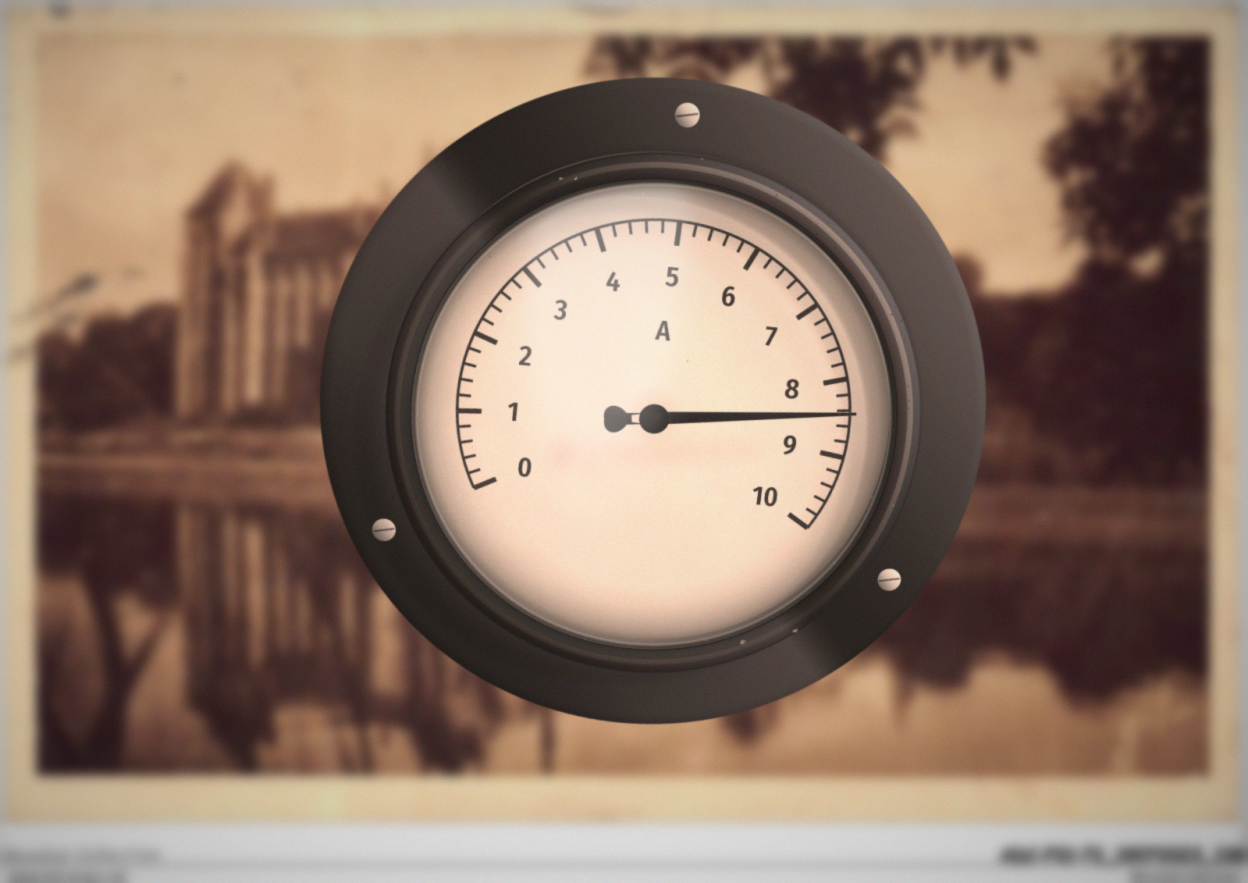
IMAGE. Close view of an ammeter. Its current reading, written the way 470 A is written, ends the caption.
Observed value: 8.4 A
